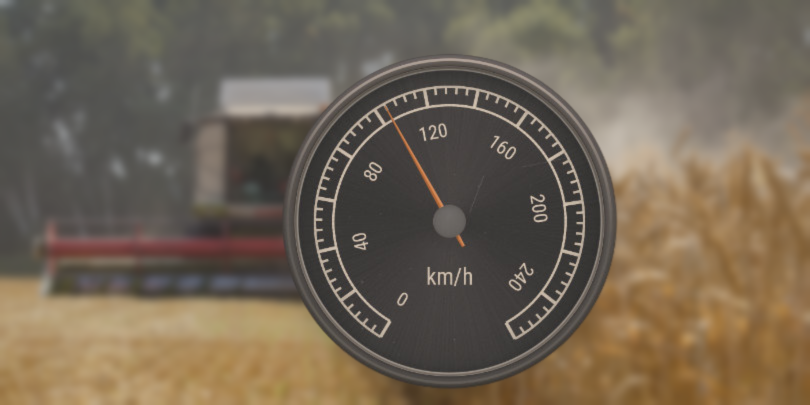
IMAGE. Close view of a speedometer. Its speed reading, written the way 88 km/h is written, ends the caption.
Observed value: 104 km/h
